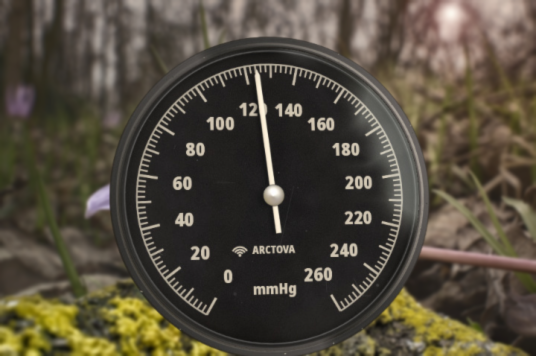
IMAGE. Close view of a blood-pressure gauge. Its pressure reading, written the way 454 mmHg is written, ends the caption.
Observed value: 124 mmHg
